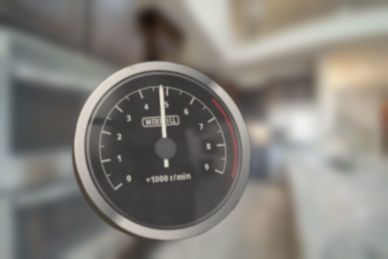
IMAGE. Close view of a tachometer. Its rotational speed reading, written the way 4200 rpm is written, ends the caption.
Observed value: 4750 rpm
